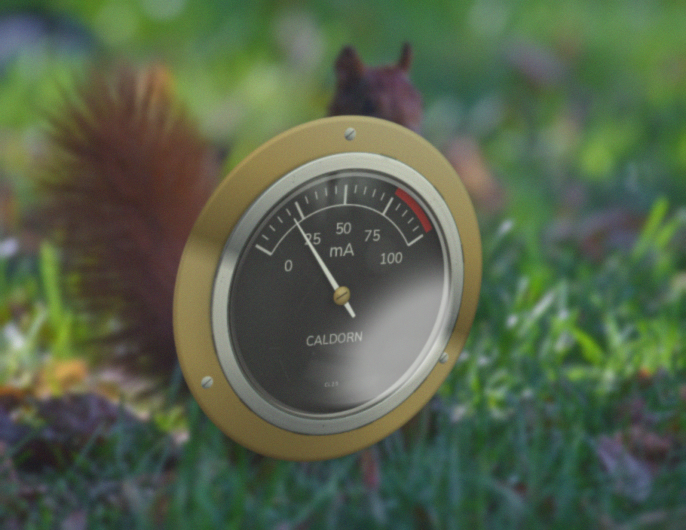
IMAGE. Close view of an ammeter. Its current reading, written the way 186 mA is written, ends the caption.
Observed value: 20 mA
